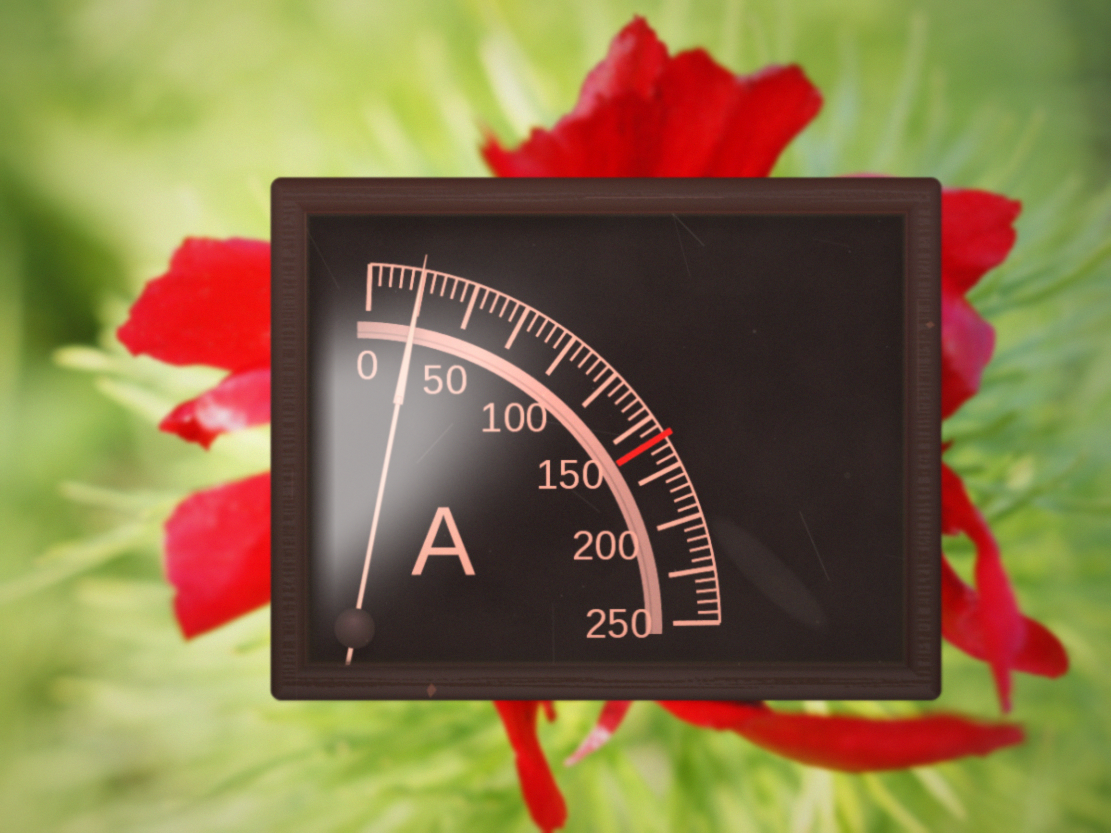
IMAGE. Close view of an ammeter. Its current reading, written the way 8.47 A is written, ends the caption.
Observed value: 25 A
